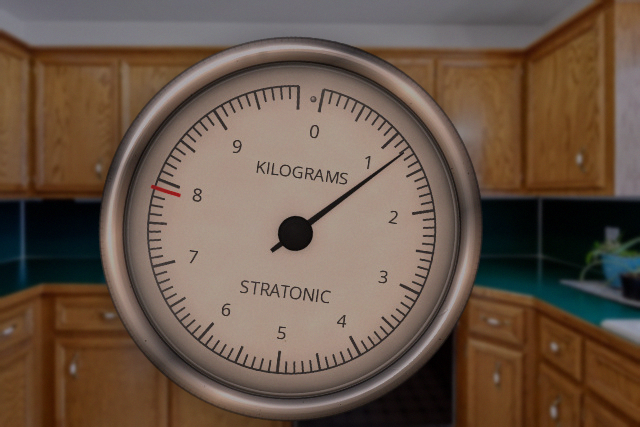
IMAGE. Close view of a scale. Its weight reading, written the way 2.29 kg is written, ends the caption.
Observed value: 1.2 kg
